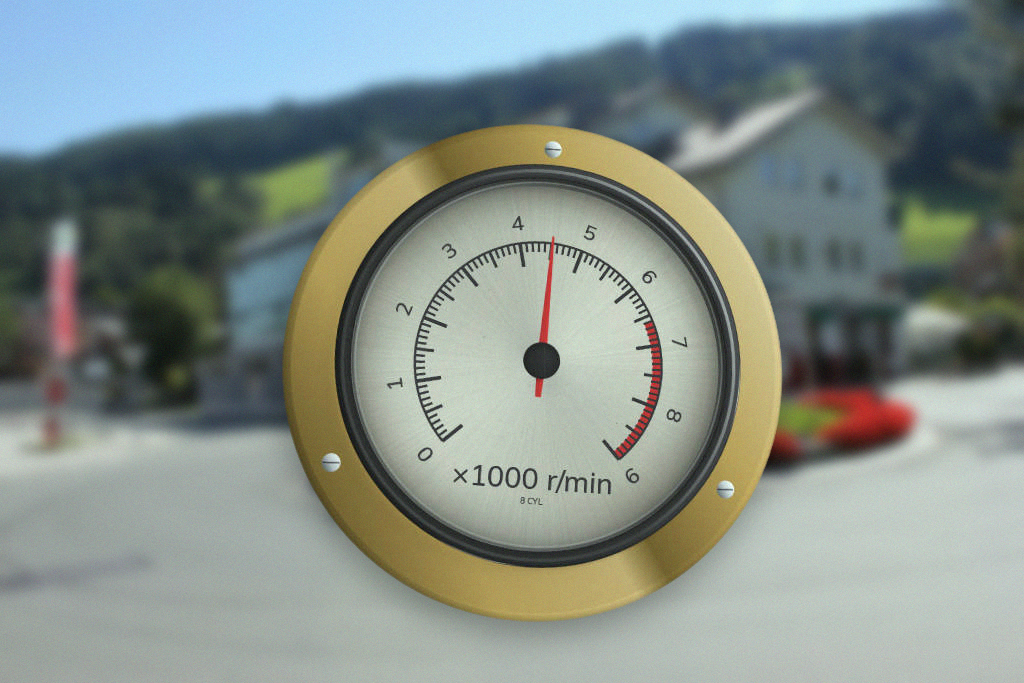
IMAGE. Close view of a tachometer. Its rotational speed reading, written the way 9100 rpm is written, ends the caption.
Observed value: 4500 rpm
